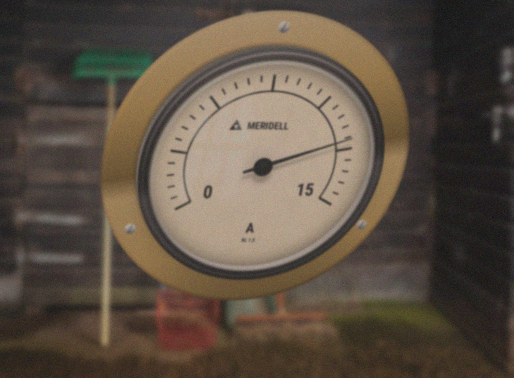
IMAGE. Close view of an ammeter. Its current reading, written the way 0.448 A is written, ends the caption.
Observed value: 12 A
